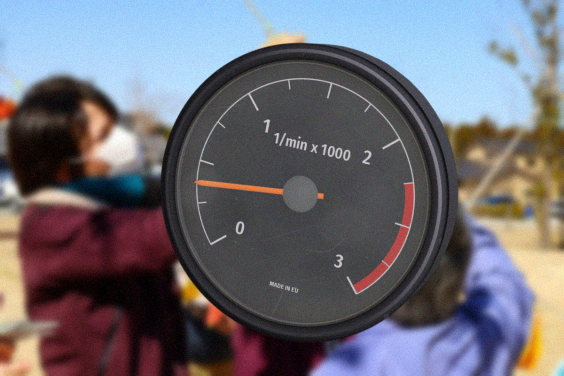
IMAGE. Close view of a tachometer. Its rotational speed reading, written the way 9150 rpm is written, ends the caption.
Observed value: 375 rpm
